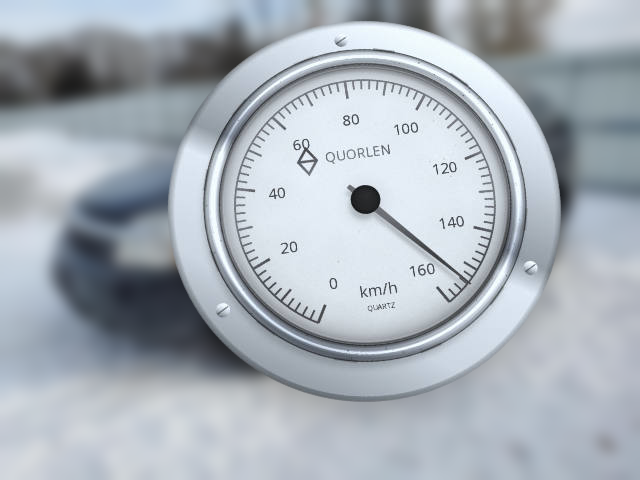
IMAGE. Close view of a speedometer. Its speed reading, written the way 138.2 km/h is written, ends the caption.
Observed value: 154 km/h
